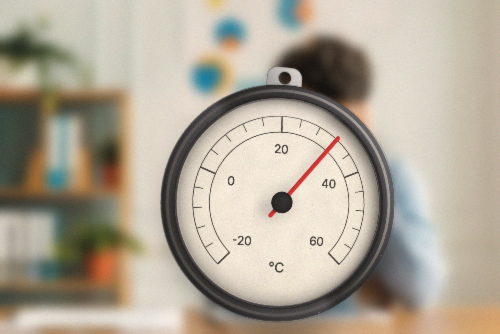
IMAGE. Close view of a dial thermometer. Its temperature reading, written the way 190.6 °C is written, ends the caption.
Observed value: 32 °C
